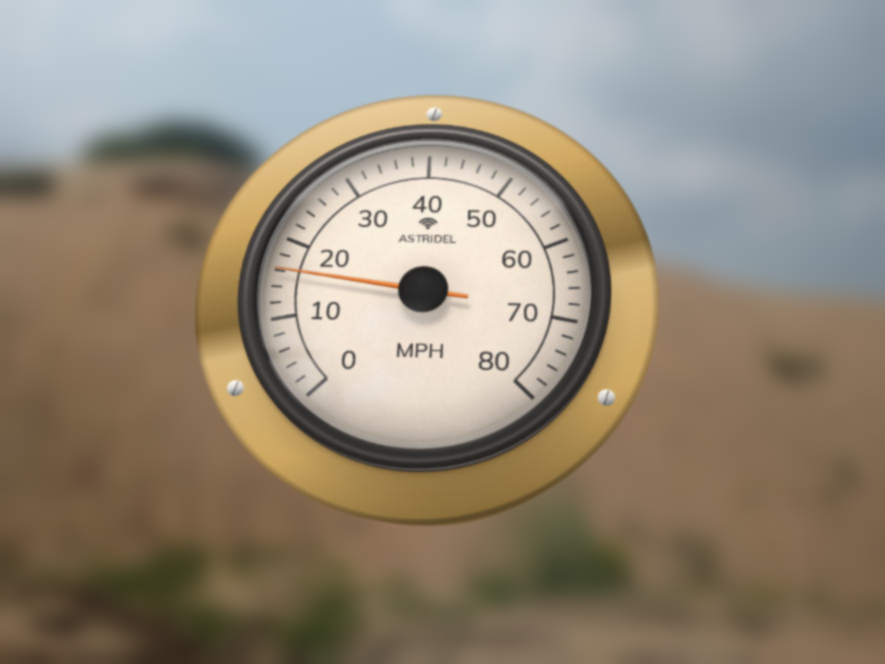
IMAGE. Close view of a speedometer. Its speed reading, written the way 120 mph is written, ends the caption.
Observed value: 16 mph
